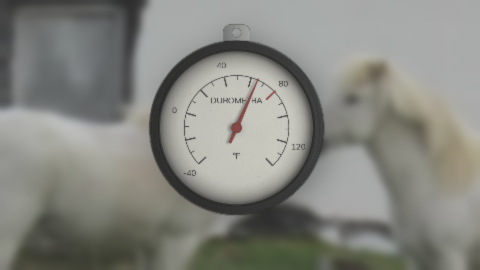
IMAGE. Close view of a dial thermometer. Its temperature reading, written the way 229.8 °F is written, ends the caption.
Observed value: 65 °F
